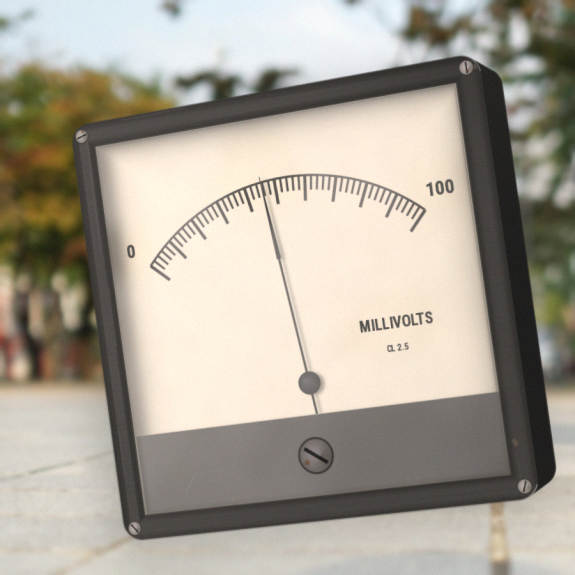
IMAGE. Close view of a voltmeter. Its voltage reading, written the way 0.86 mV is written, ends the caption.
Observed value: 46 mV
